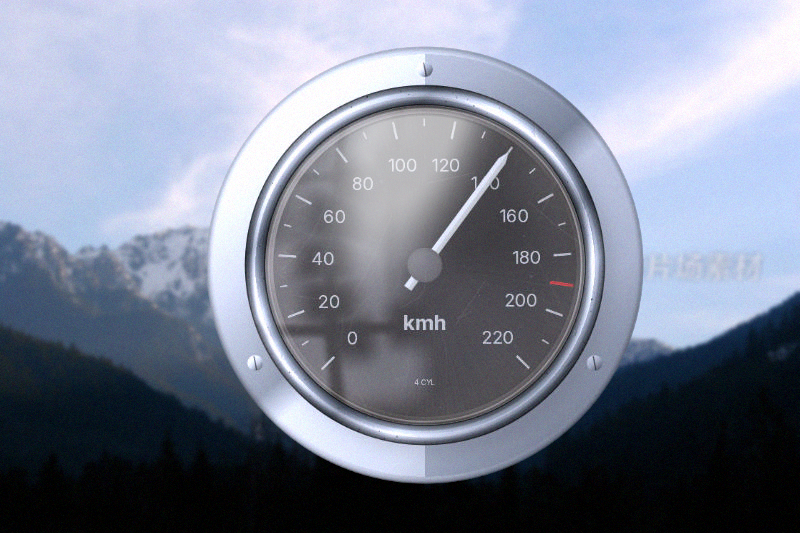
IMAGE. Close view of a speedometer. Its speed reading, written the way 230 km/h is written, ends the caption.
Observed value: 140 km/h
